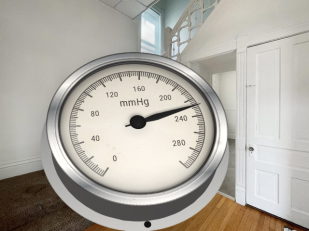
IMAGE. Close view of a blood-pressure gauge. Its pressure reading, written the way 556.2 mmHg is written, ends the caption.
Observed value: 230 mmHg
